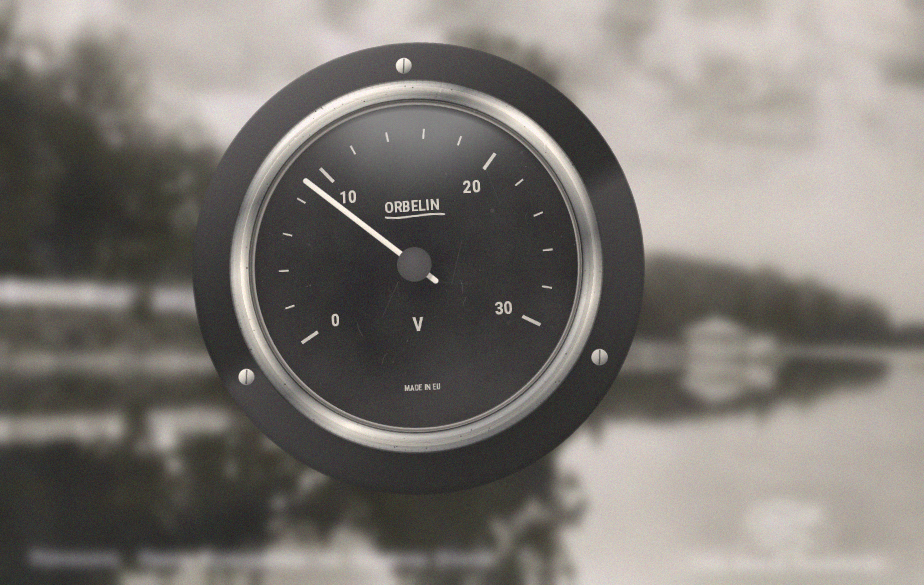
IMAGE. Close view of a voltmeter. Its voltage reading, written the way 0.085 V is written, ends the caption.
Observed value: 9 V
